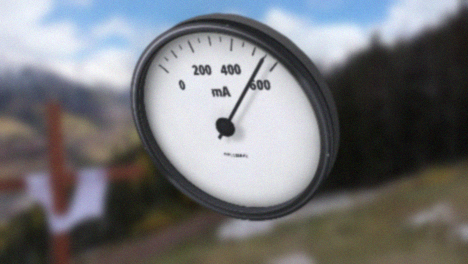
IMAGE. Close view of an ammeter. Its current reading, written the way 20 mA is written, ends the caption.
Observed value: 550 mA
